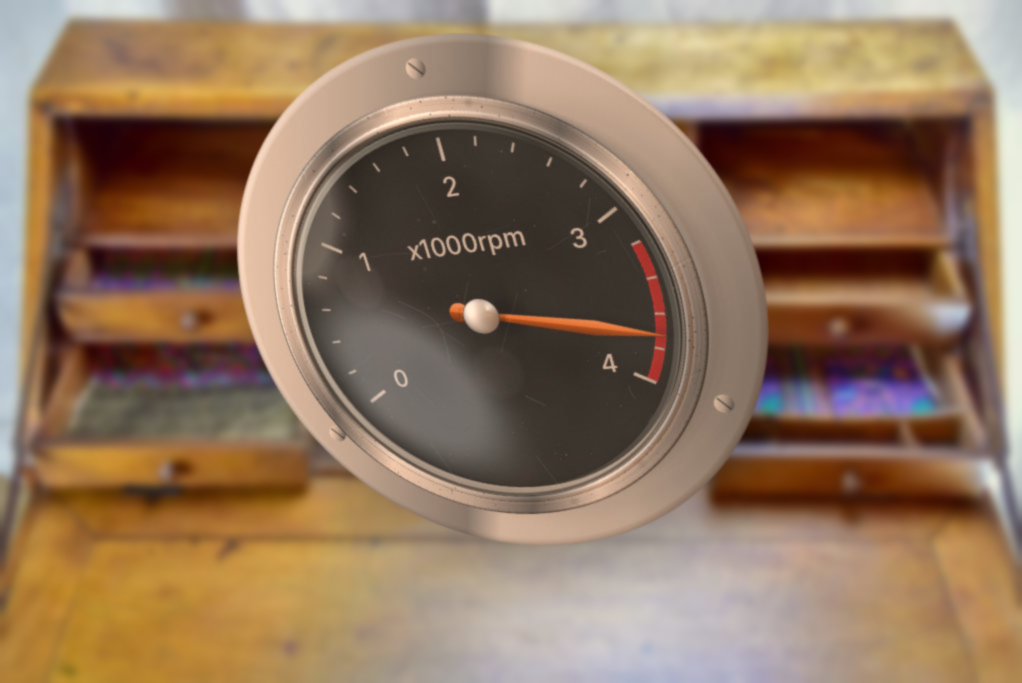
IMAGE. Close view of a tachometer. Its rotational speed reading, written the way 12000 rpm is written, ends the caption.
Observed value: 3700 rpm
